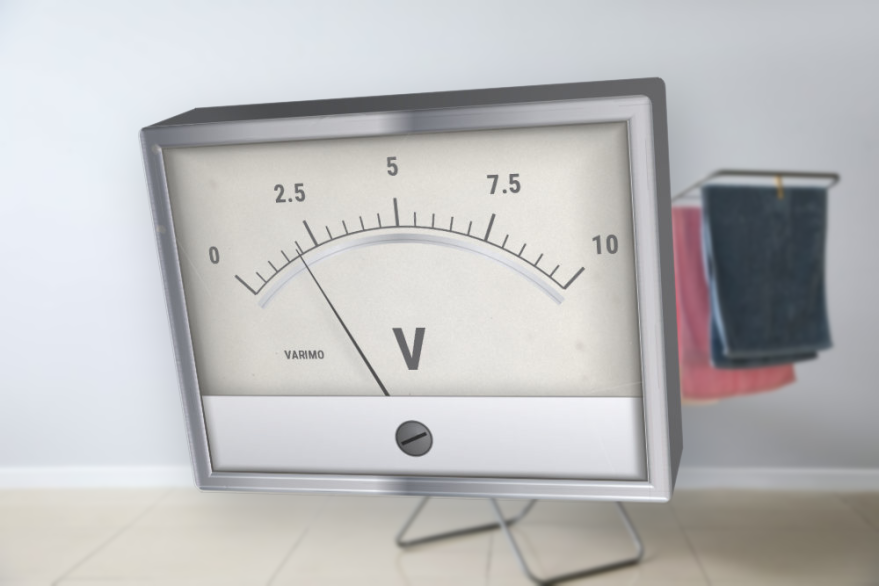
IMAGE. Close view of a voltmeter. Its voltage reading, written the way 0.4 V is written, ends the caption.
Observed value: 2 V
